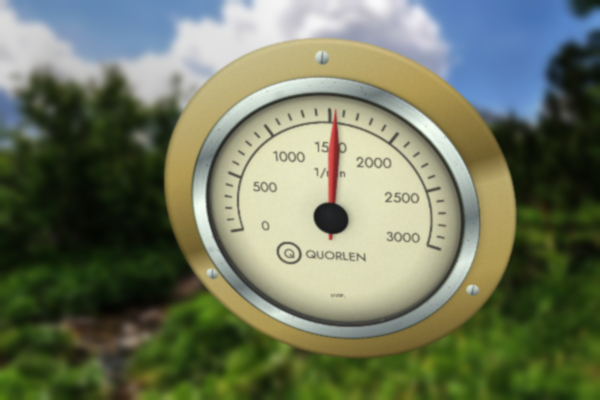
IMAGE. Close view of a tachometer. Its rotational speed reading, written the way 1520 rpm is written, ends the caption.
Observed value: 1550 rpm
